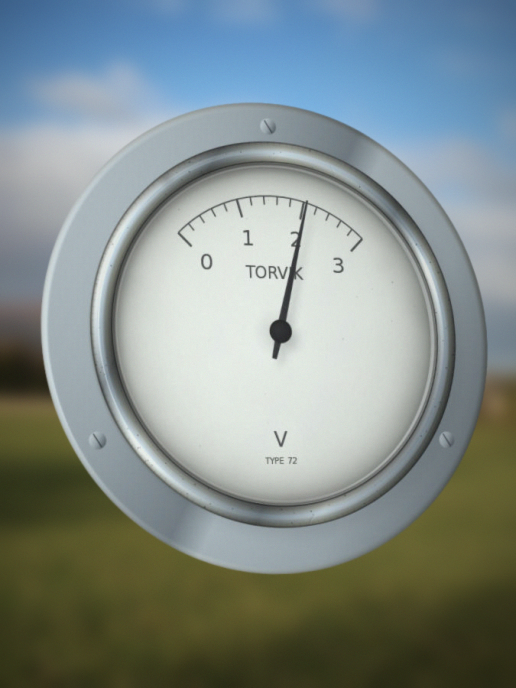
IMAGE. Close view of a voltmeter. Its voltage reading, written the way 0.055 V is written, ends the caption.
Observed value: 2 V
